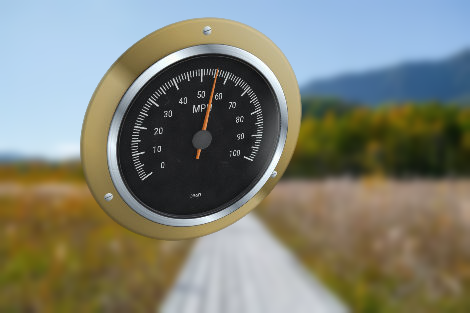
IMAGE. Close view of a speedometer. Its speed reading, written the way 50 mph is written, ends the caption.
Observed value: 55 mph
